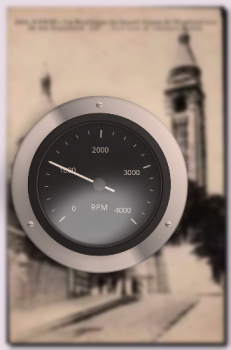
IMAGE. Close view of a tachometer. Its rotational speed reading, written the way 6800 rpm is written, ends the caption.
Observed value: 1000 rpm
